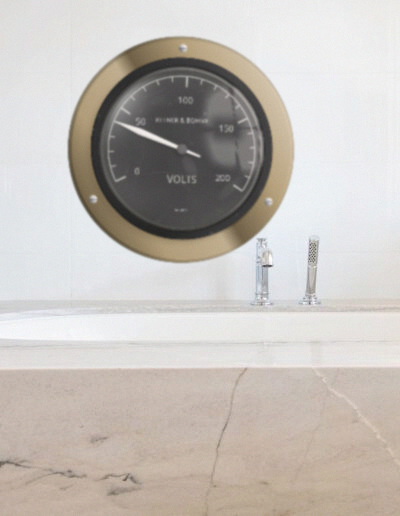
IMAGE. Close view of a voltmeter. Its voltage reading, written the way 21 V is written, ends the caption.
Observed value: 40 V
